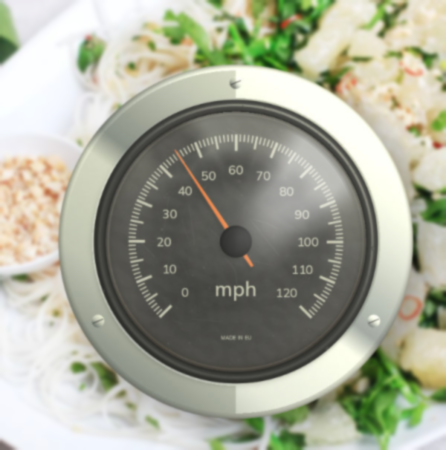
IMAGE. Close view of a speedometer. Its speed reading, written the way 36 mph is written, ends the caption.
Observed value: 45 mph
